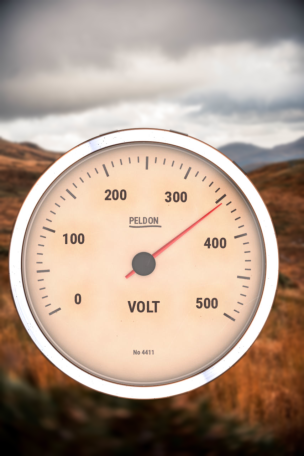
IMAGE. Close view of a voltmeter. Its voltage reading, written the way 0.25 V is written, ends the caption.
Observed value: 355 V
